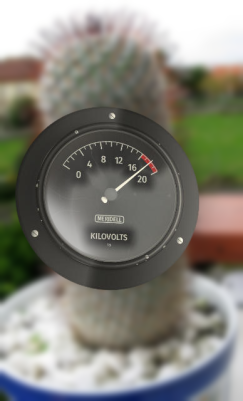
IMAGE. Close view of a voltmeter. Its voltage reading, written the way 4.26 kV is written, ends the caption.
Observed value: 18 kV
